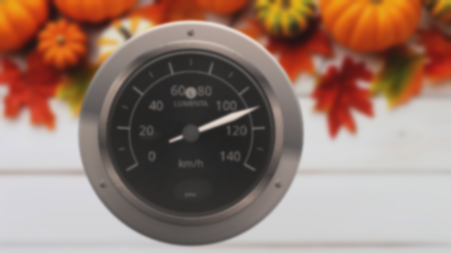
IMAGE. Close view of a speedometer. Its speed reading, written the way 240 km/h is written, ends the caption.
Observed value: 110 km/h
